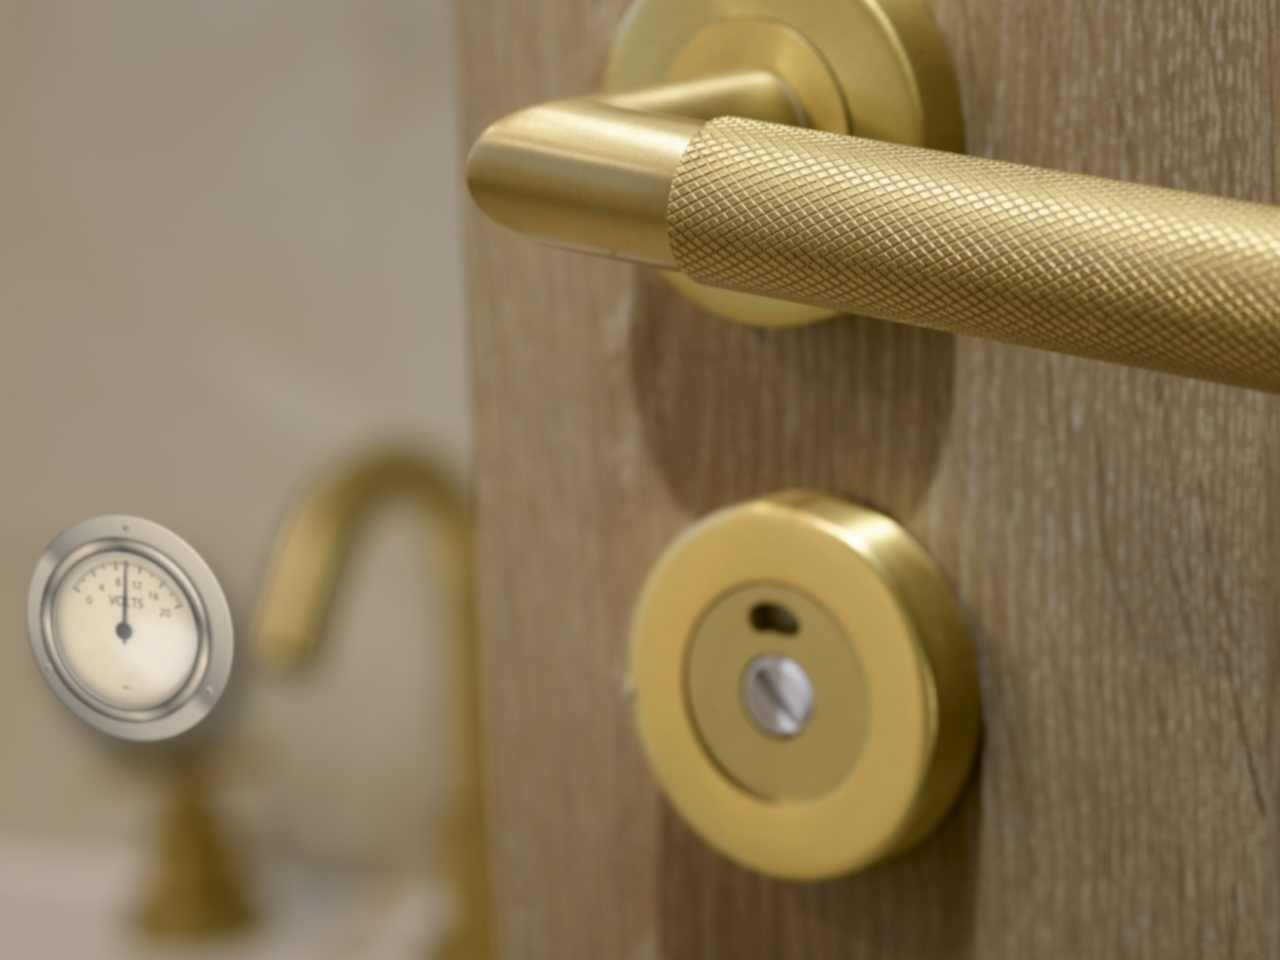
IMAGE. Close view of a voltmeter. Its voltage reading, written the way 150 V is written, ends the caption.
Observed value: 10 V
